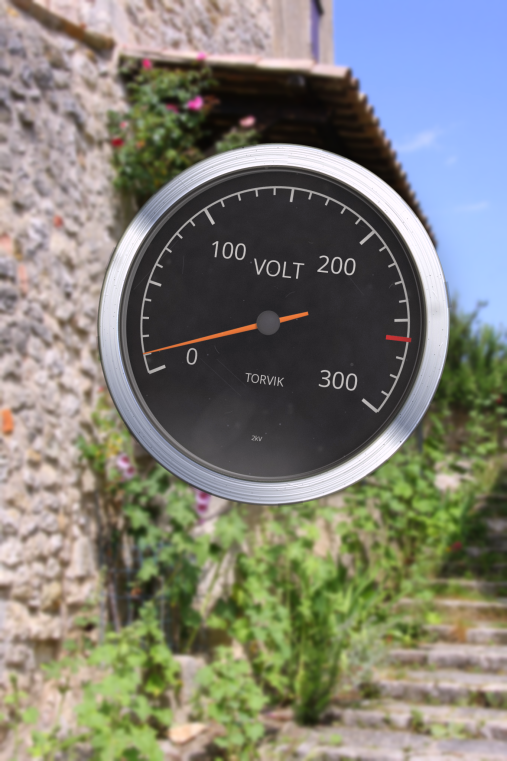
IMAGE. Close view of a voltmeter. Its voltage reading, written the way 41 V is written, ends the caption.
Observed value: 10 V
